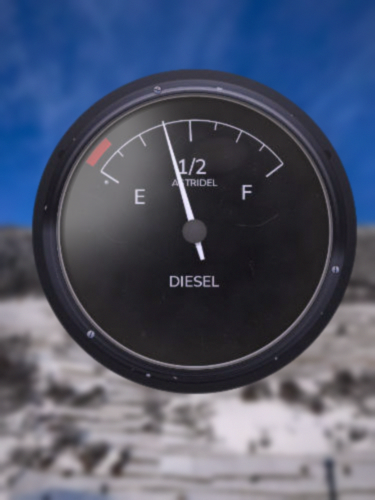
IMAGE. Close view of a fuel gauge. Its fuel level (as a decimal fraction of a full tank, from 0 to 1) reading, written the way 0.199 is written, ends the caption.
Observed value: 0.375
